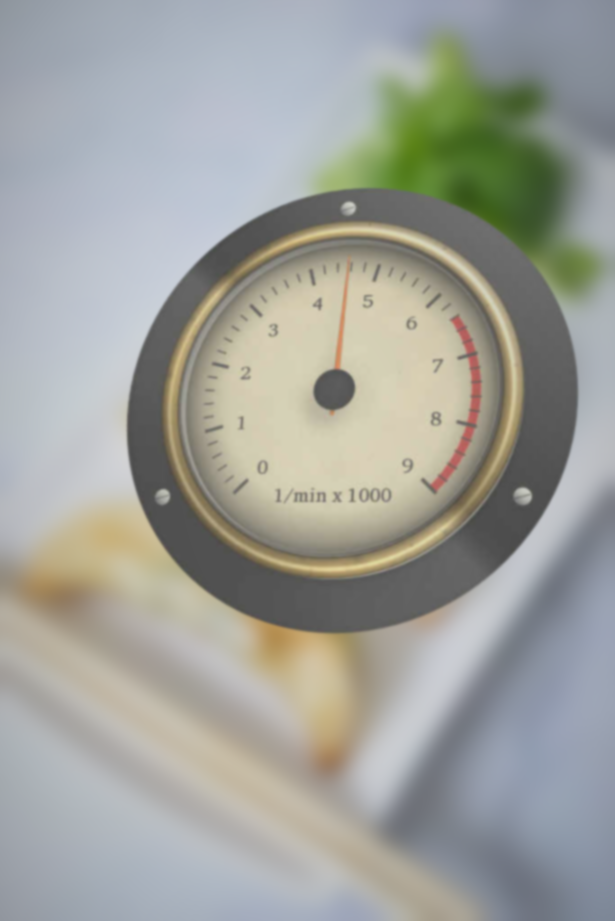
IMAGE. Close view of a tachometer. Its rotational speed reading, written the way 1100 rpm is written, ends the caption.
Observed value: 4600 rpm
